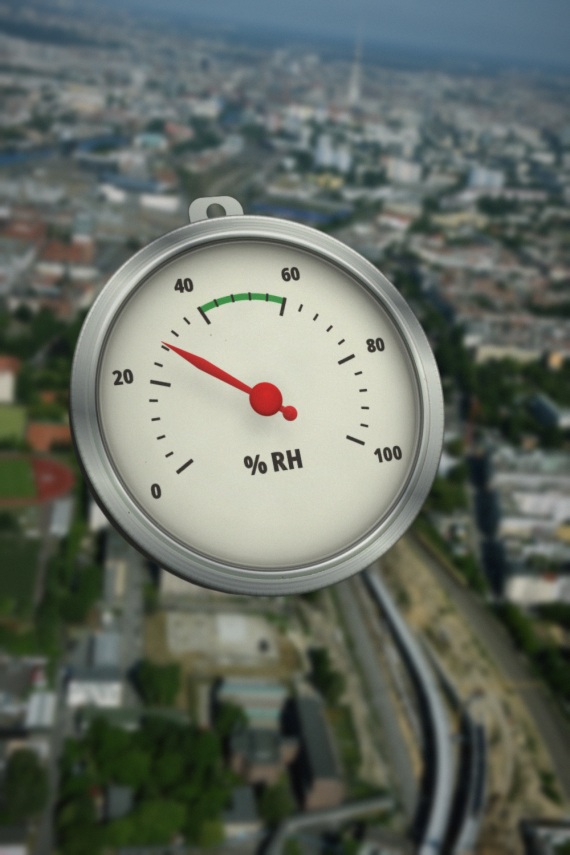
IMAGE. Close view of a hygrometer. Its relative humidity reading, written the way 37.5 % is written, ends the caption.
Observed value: 28 %
